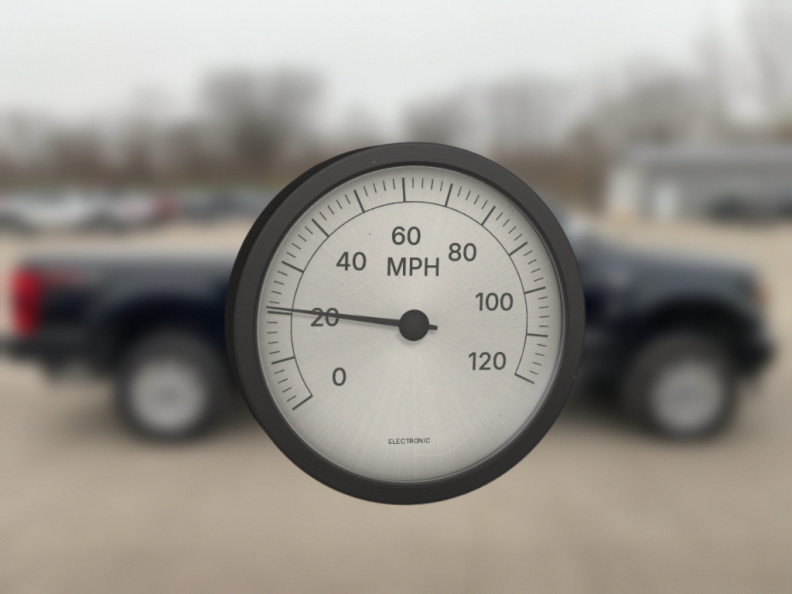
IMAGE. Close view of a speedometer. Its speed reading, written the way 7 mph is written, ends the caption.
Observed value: 21 mph
